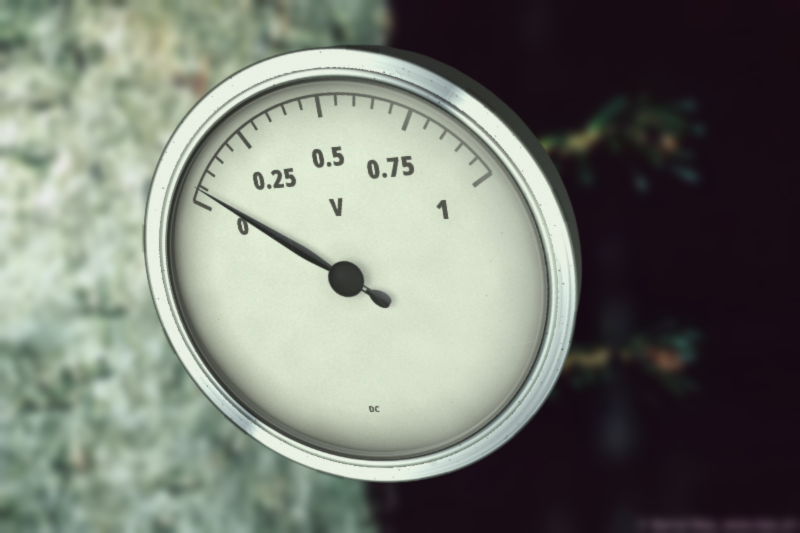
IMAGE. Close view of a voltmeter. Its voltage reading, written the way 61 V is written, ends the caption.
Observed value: 0.05 V
